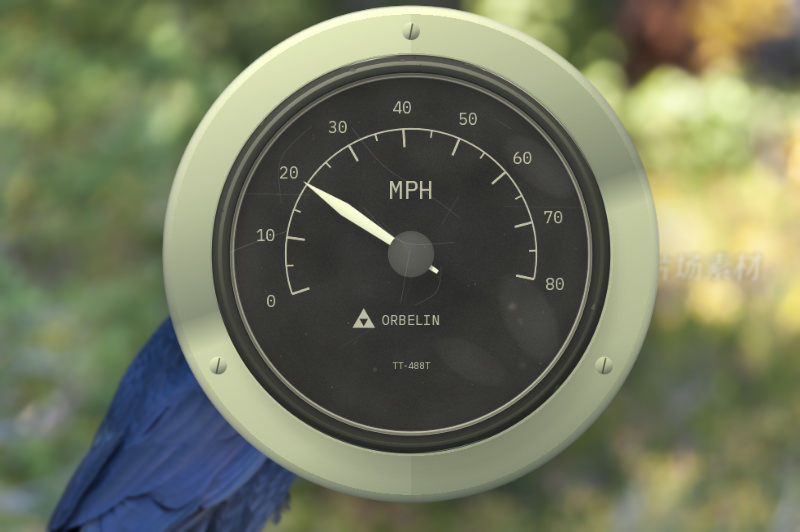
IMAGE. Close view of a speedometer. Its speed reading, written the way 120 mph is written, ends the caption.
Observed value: 20 mph
